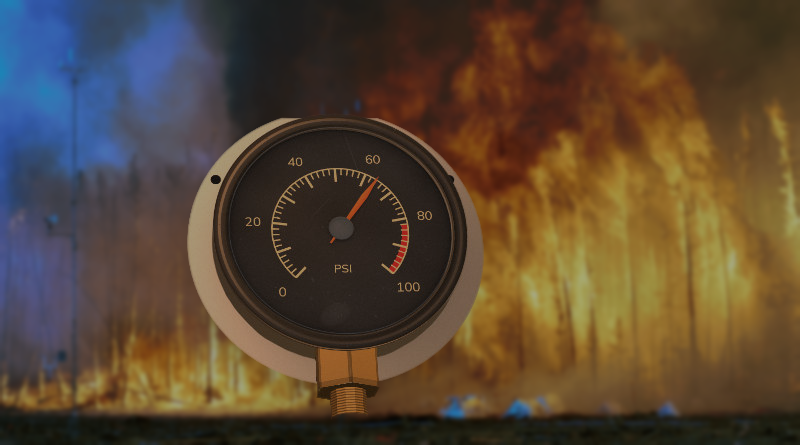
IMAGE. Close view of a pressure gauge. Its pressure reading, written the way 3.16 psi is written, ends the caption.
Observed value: 64 psi
